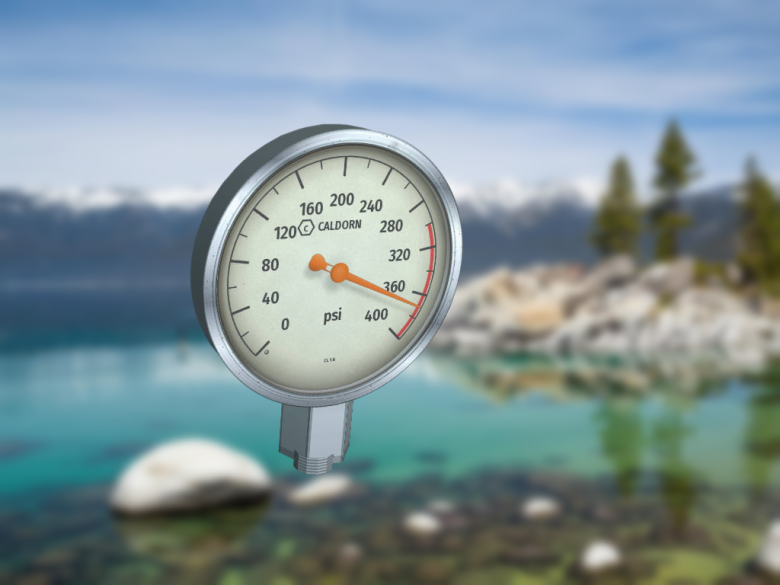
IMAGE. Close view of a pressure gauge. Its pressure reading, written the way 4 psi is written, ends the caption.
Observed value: 370 psi
